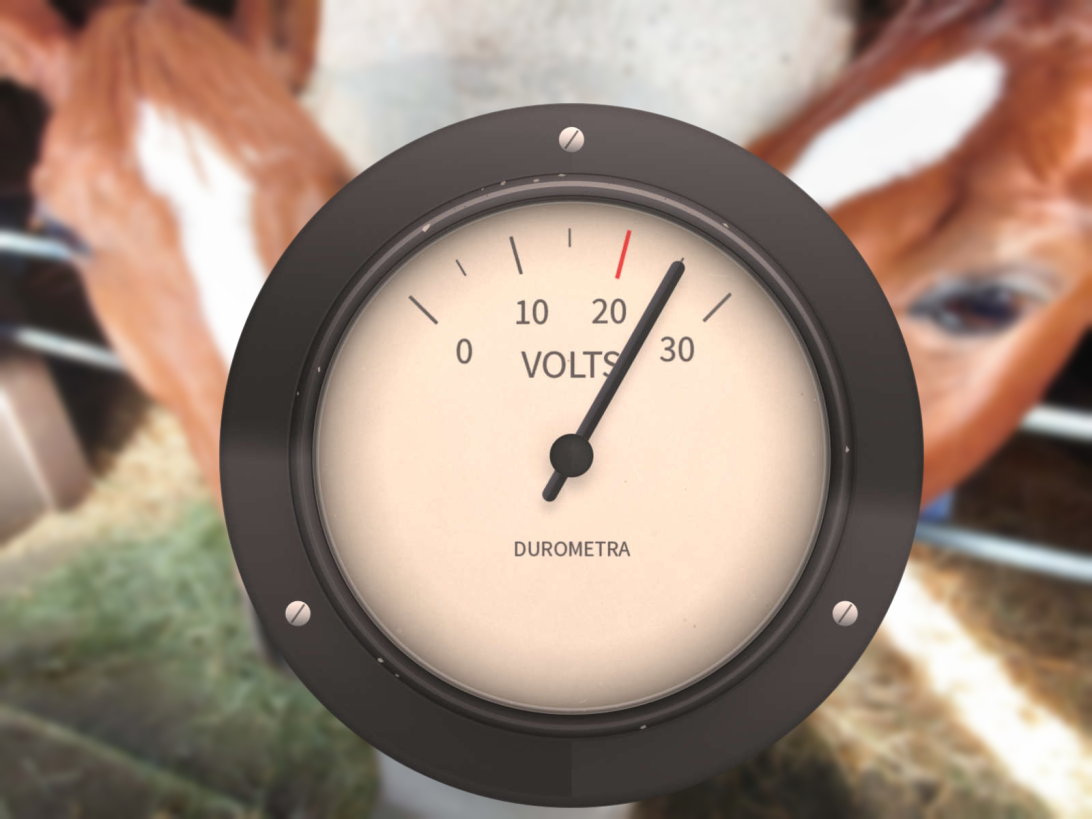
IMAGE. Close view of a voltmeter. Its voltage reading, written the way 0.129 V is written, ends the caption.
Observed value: 25 V
